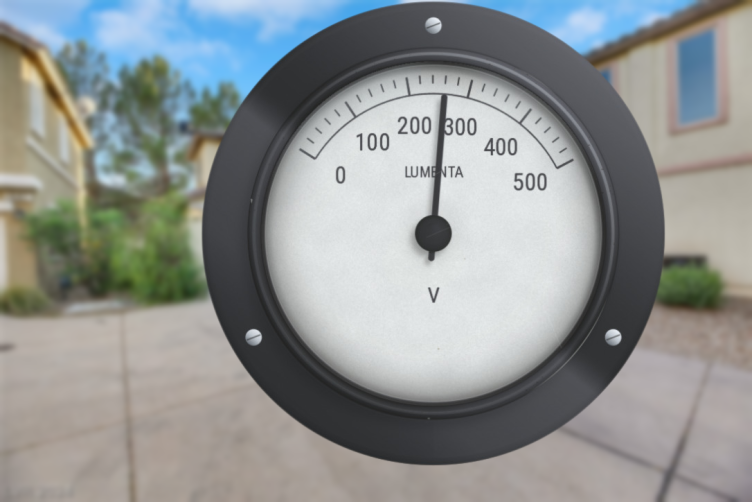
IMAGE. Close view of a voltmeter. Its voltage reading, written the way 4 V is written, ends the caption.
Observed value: 260 V
